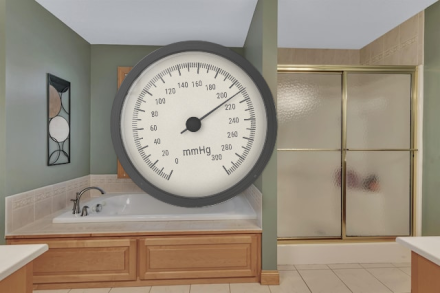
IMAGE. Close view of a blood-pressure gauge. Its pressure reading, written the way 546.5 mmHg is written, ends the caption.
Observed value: 210 mmHg
